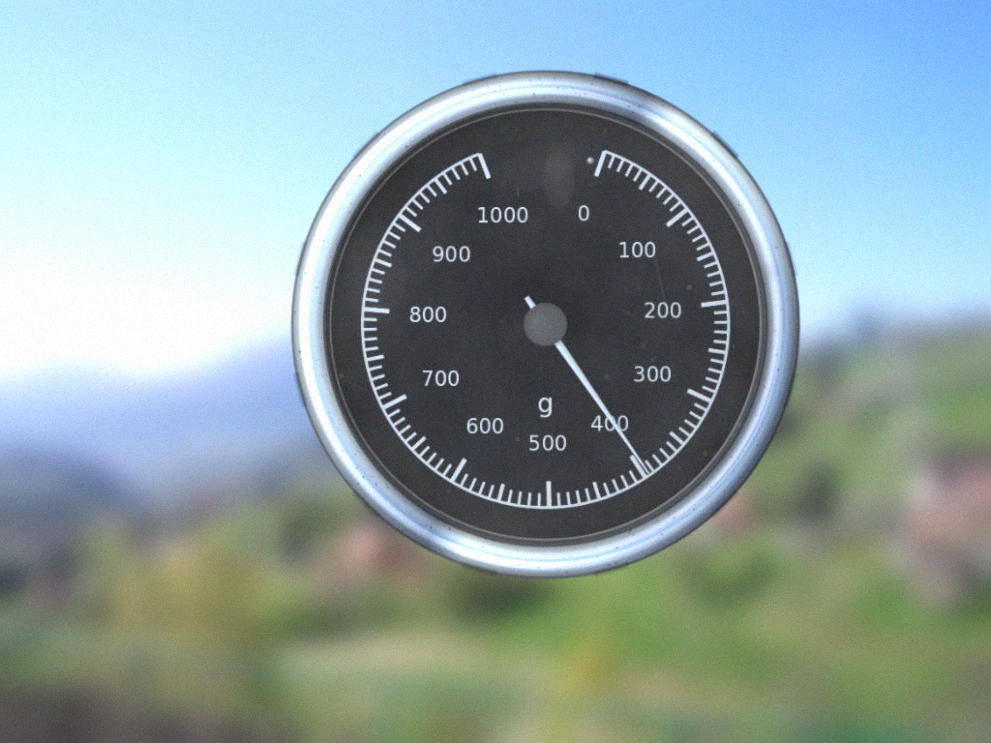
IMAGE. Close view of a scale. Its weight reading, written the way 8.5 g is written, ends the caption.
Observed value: 395 g
